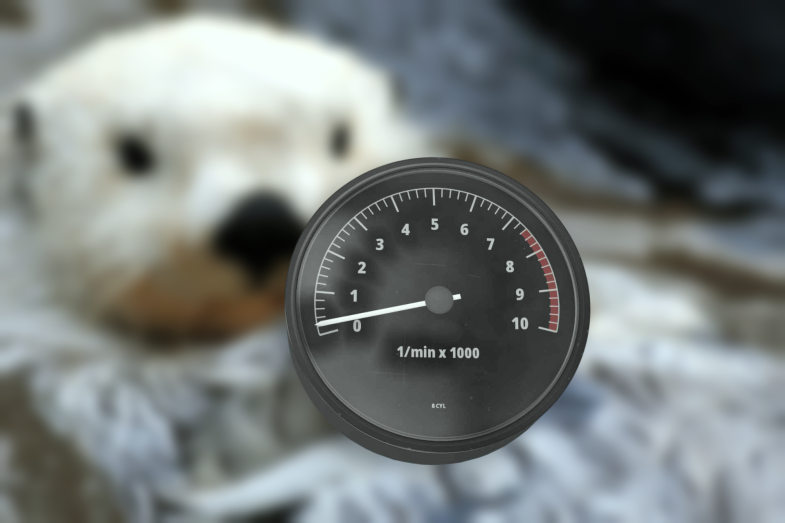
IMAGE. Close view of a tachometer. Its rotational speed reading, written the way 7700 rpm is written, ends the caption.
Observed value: 200 rpm
